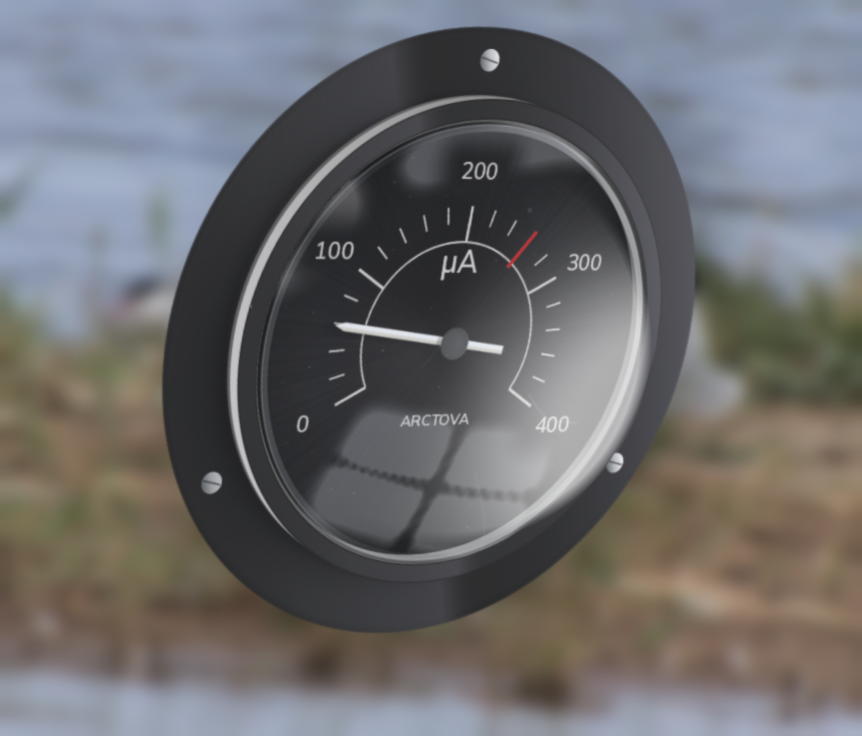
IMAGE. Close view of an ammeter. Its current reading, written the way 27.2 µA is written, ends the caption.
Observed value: 60 µA
